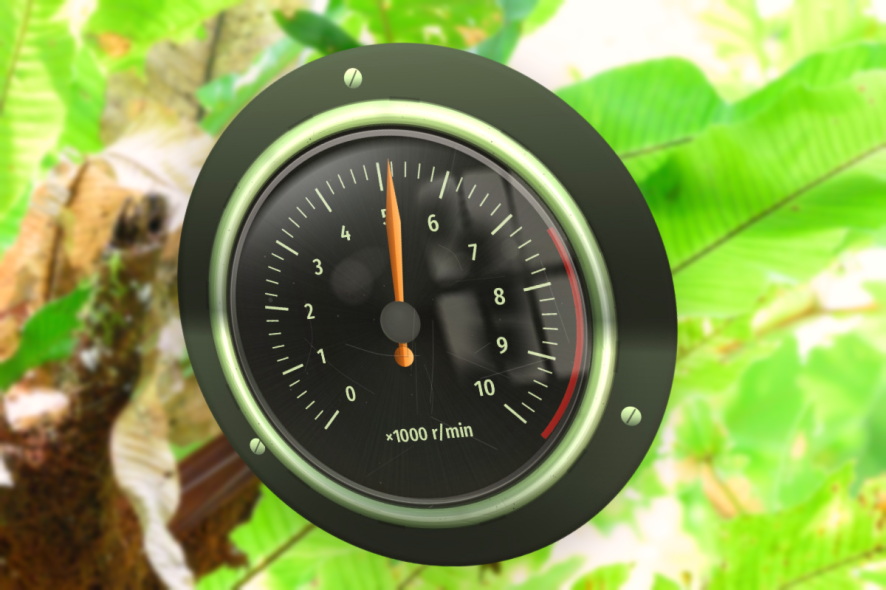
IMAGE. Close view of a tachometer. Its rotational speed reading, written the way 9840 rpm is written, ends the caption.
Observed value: 5200 rpm
